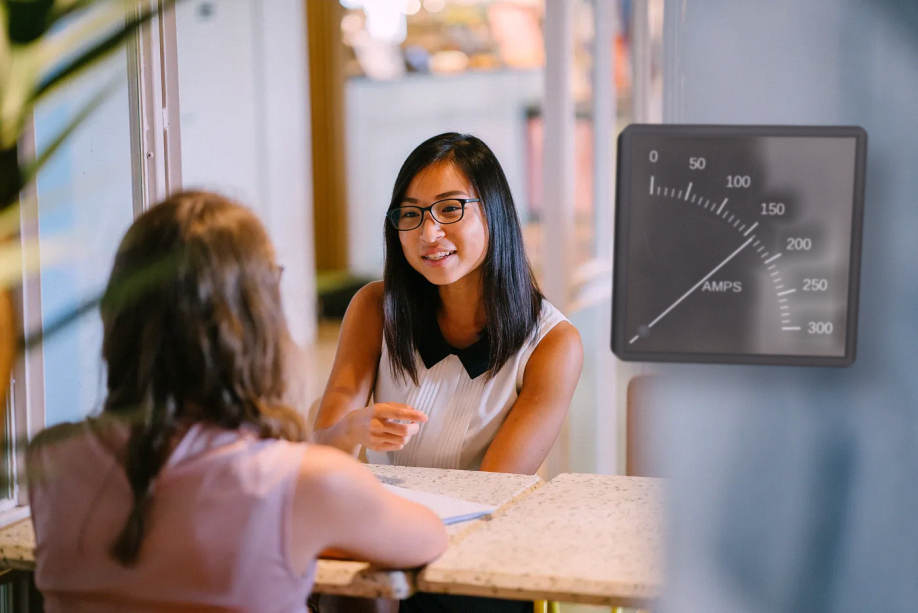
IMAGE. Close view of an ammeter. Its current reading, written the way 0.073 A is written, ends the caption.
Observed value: 160 A
